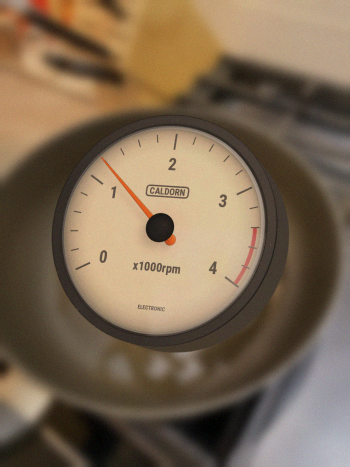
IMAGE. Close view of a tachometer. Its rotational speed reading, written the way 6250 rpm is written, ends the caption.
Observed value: 1200 rpm
